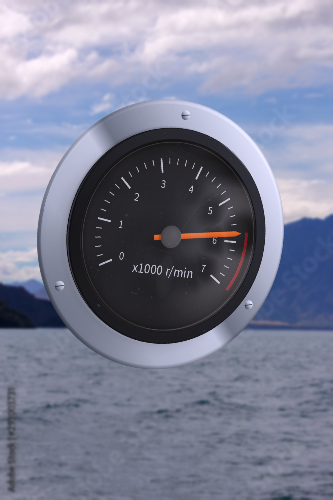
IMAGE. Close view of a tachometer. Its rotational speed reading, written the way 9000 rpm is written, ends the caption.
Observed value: 5800 rpm
